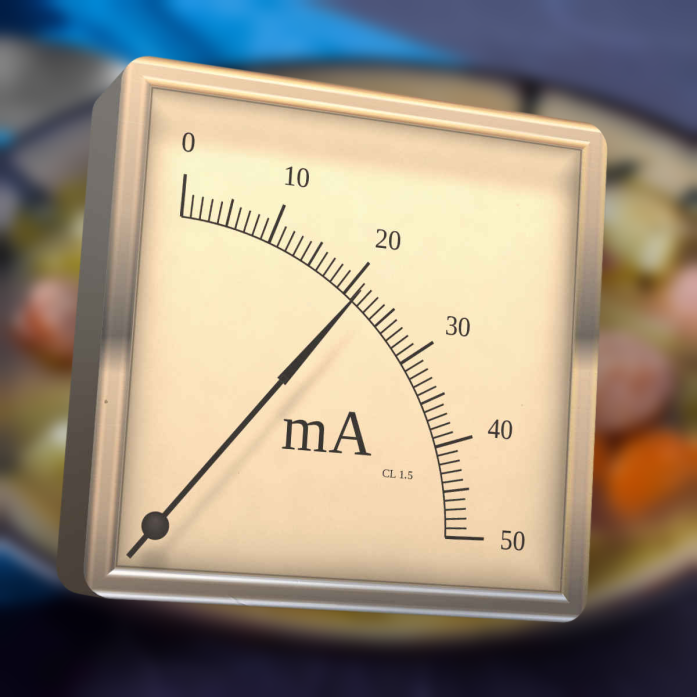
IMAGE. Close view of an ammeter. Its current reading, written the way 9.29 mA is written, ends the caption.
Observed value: 21 mA
